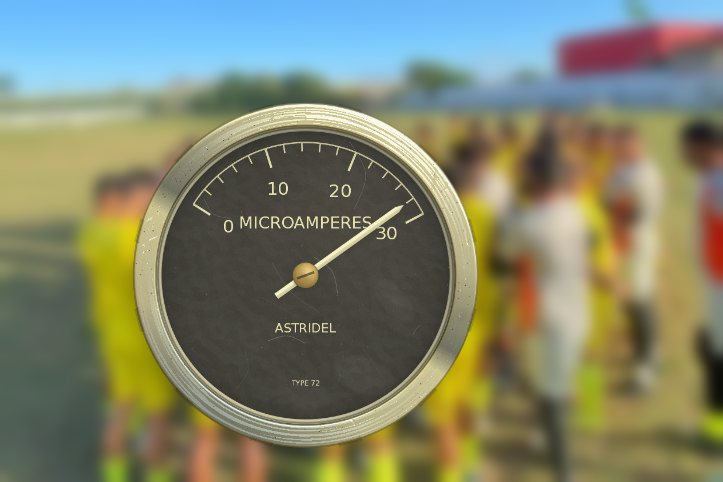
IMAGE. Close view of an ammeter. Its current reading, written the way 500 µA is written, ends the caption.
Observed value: 28 µA
